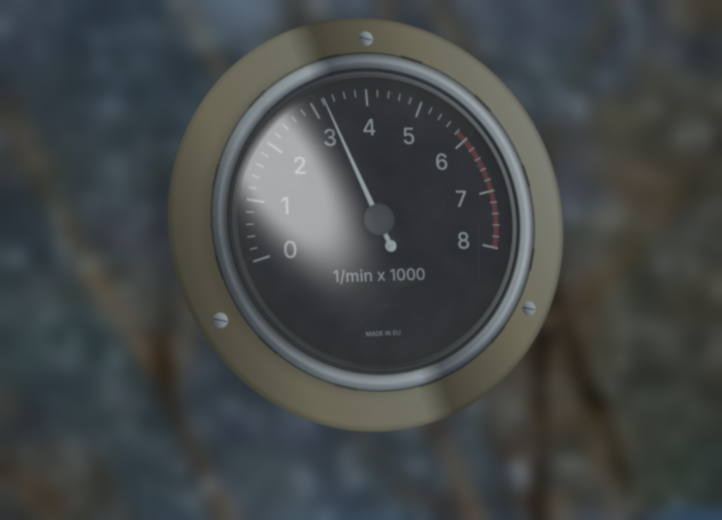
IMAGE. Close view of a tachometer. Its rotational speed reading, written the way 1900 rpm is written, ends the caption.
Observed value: 3200 rpm
